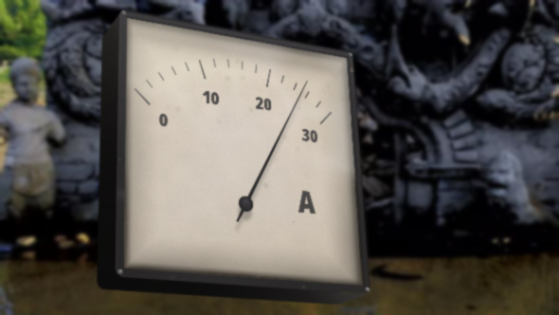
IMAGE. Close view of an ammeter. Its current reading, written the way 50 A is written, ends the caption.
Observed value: 25 A
